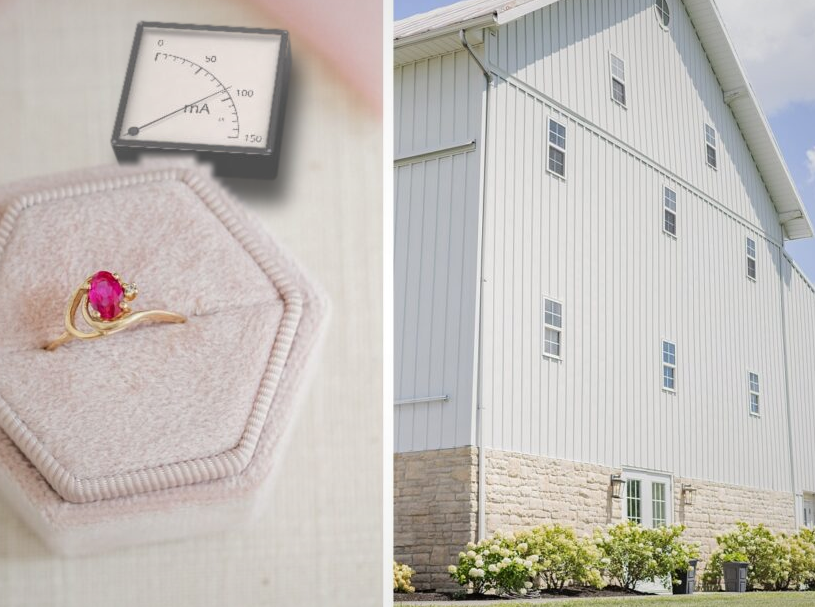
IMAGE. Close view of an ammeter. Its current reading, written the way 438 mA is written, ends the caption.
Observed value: 90 mA
